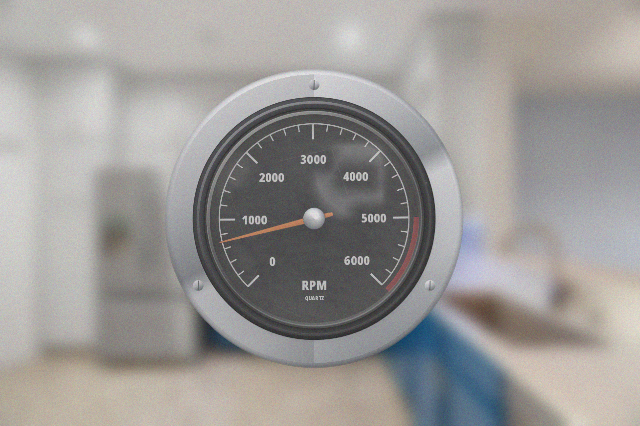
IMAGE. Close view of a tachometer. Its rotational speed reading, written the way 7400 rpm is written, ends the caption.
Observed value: 700 rpm
